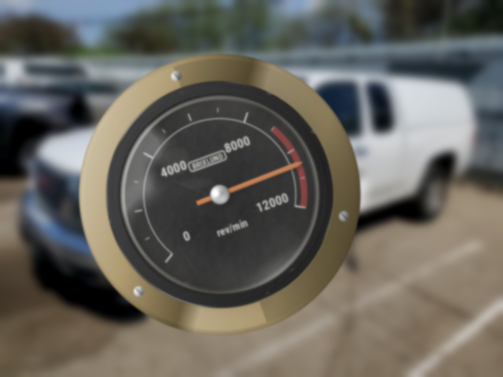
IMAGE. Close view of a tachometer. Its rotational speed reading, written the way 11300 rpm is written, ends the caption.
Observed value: 10500 rpm
